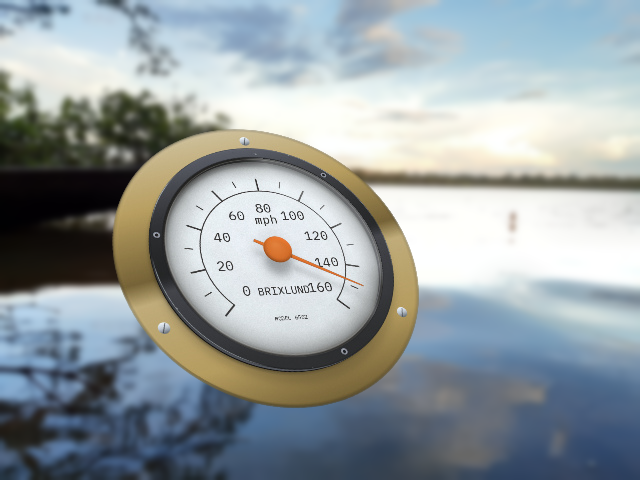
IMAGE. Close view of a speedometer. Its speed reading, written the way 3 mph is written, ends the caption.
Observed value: 150 mph
